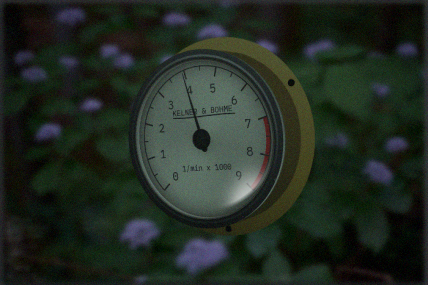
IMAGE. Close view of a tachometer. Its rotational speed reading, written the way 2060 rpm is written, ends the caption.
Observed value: 4000 rpm
